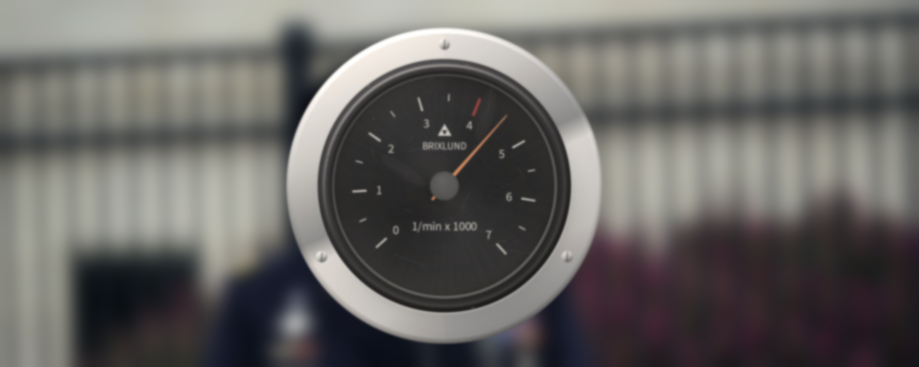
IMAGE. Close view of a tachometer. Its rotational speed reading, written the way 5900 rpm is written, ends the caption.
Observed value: 4500 rpm
